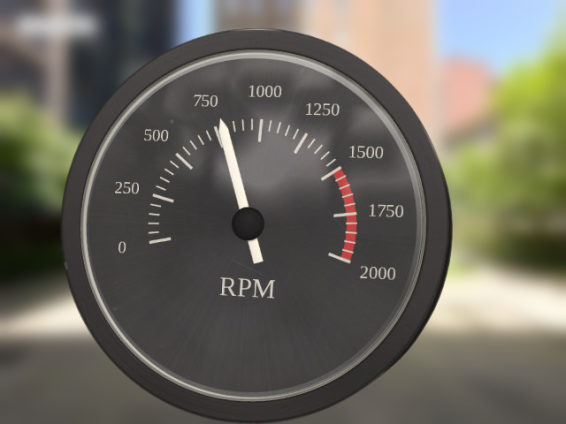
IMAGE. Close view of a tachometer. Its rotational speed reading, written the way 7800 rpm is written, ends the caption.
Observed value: 800 rpm
